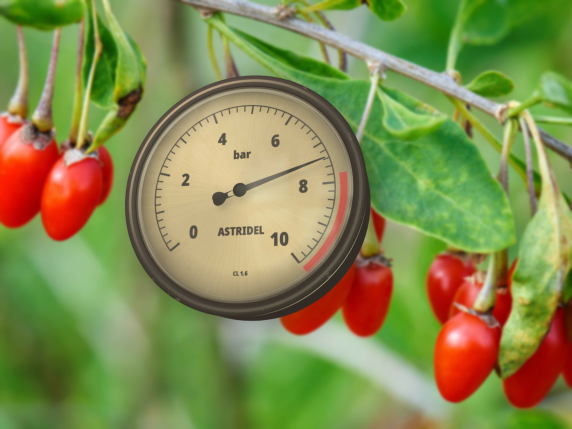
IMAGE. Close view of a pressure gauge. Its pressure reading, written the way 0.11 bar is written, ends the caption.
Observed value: 7.4 bar
